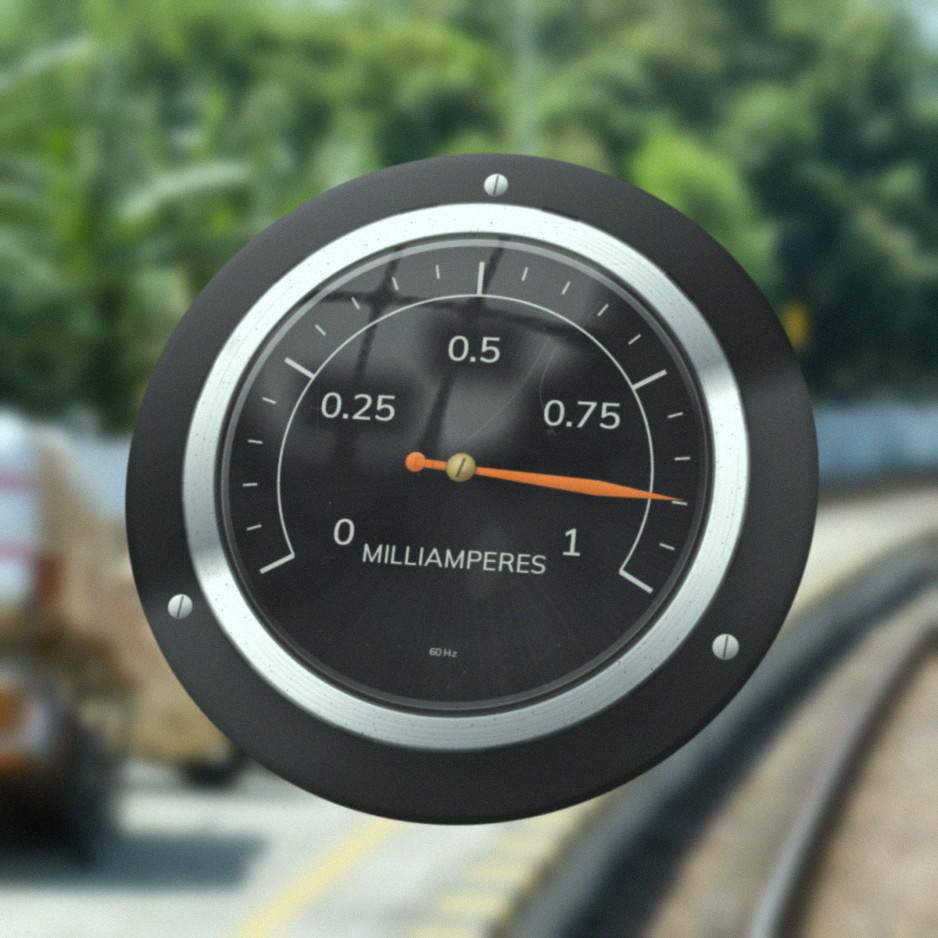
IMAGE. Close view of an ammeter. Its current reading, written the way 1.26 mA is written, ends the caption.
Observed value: 0.9 mA
